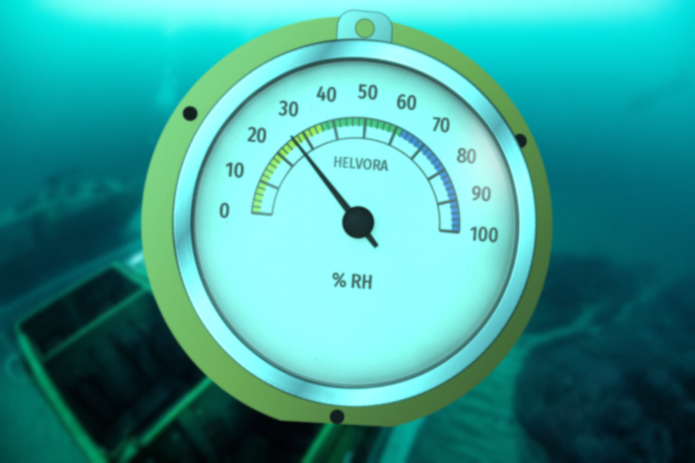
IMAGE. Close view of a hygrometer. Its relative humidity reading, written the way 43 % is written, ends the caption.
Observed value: 26 %
